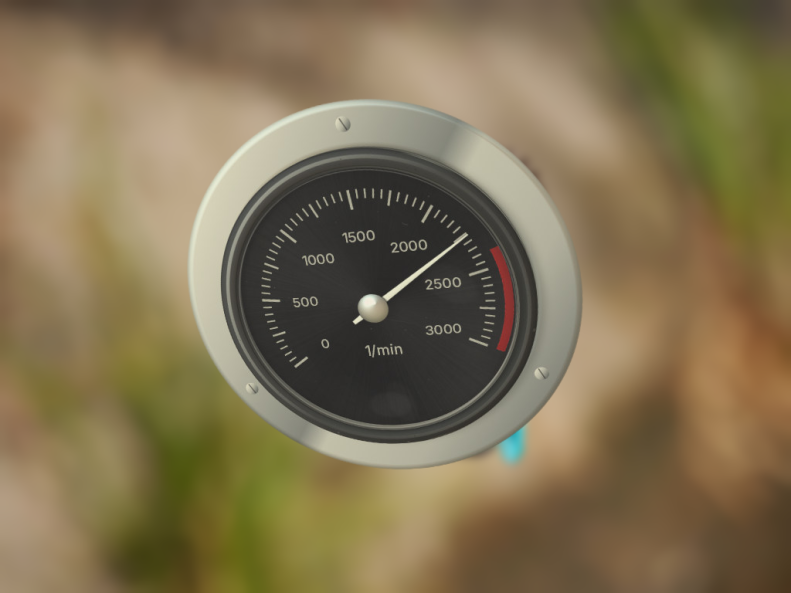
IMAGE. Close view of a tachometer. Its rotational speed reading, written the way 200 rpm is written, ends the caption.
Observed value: 2250 rpm
